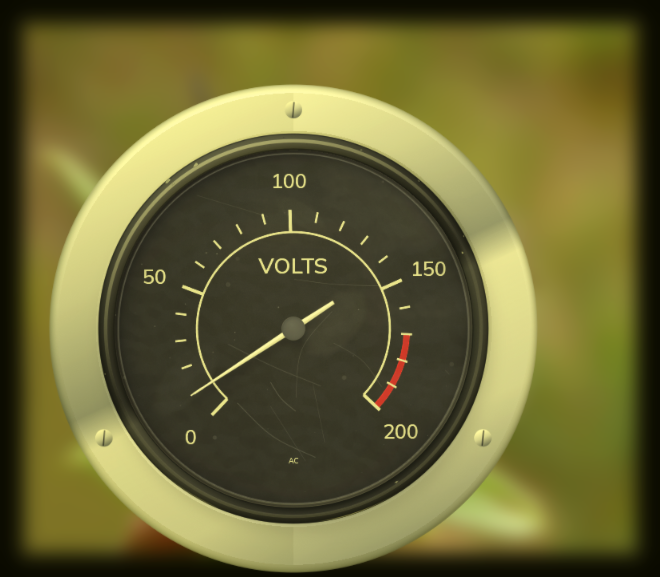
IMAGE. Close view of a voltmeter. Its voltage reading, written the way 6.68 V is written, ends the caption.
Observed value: 10 V
